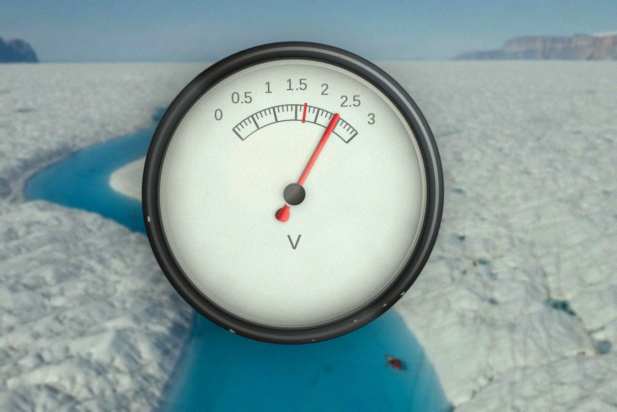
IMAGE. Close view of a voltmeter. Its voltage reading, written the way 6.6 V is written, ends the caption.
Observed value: 2.4 V
